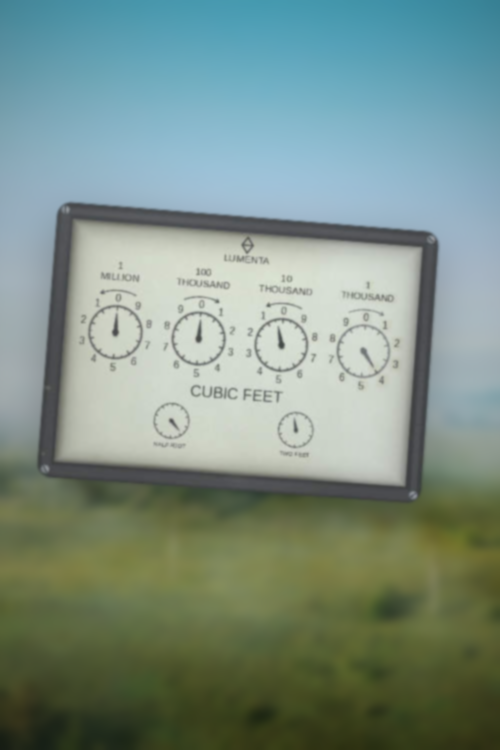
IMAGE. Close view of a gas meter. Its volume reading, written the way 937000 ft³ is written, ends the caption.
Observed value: 400 ft³
